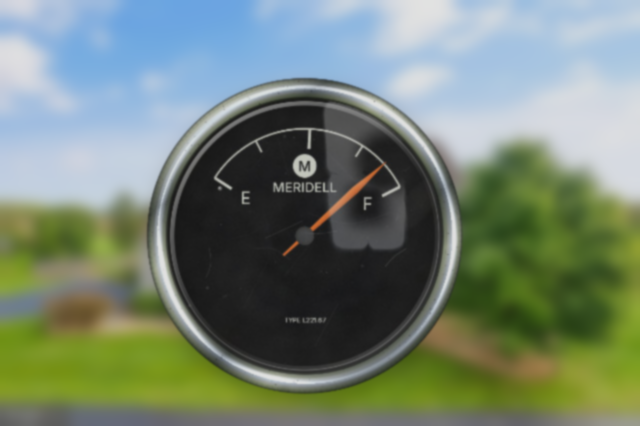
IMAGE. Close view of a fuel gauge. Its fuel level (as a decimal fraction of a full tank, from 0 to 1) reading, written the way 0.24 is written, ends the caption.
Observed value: 0.875
